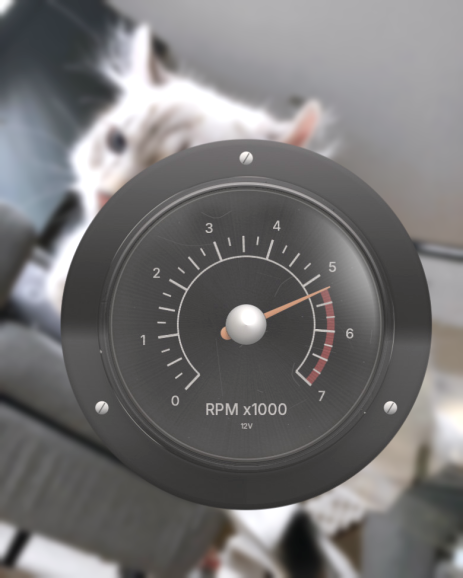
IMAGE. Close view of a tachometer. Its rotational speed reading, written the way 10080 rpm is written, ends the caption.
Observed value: 5250 rpm
